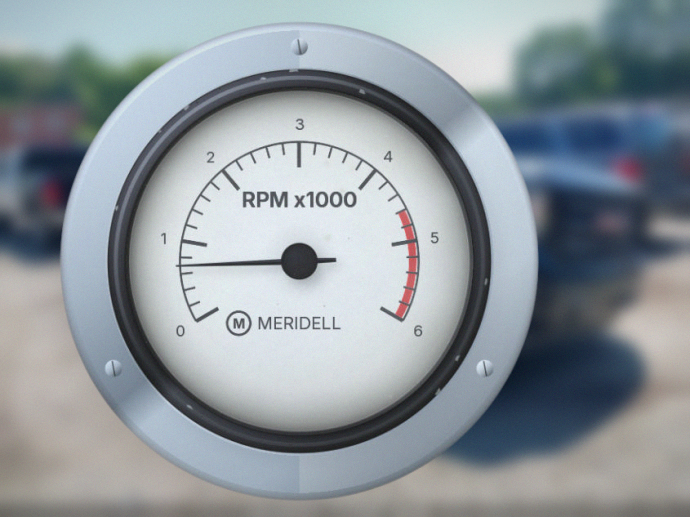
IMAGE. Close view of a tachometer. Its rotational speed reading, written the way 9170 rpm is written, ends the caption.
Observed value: 700 rpm
